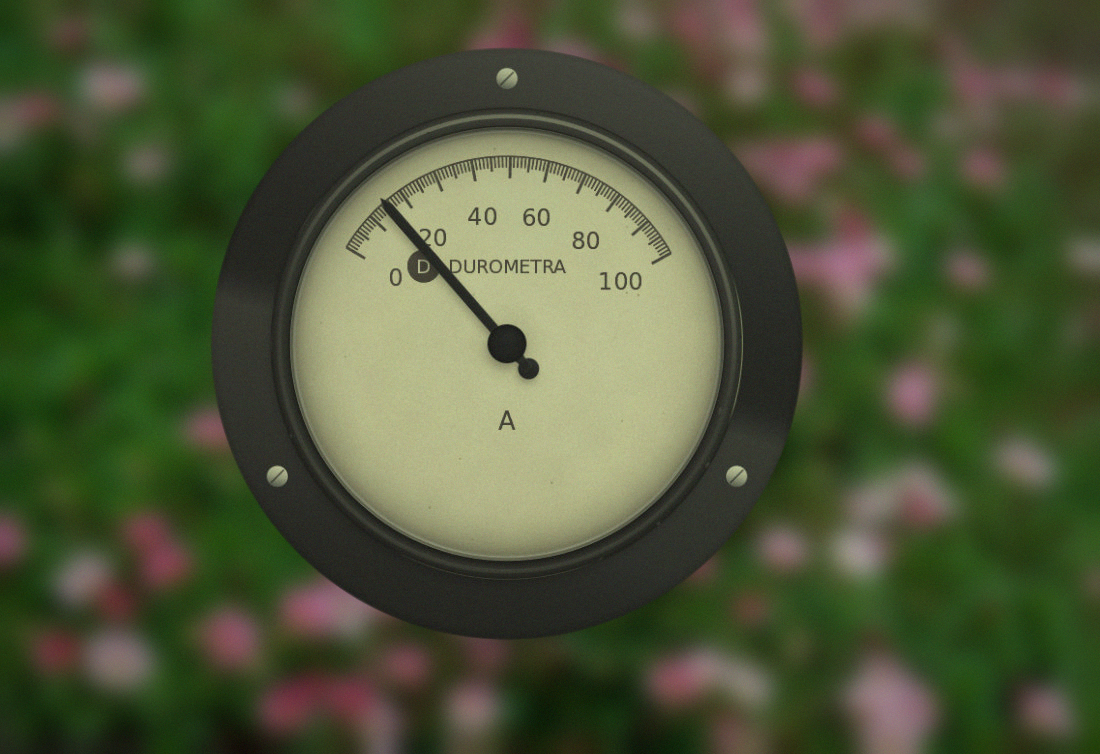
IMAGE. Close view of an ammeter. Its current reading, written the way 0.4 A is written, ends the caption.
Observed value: 15 A
